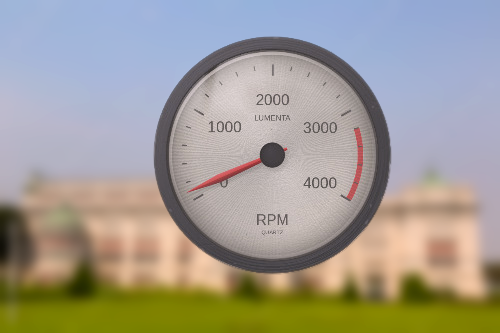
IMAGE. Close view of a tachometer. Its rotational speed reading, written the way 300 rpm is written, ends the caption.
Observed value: 100 rpm
